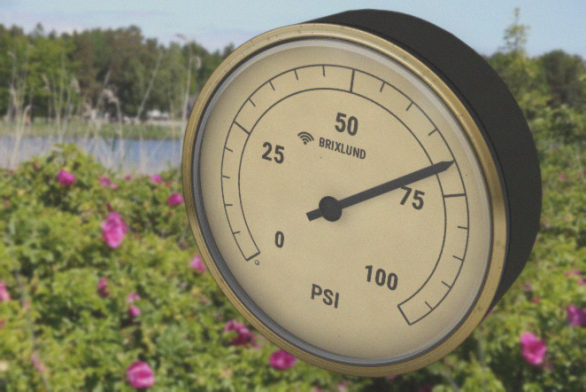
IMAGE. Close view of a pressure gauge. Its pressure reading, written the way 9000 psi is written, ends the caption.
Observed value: 70 psi
